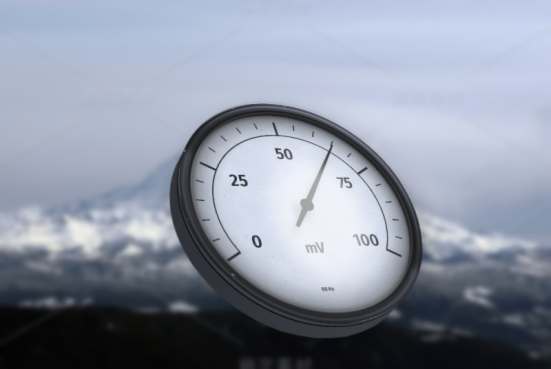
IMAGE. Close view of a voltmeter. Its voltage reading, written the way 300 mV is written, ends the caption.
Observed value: 65 mV
